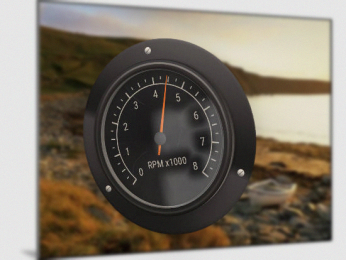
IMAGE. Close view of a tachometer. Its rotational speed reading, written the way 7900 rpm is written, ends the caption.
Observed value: 4500 rpm
